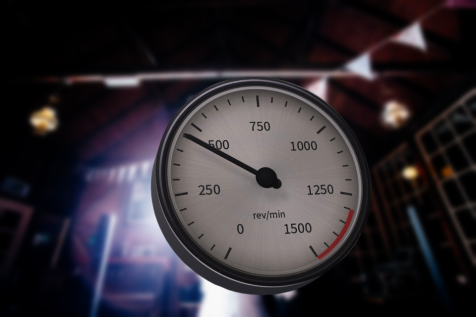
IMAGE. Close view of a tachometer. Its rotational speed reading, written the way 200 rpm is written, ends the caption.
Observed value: 450 rpm
